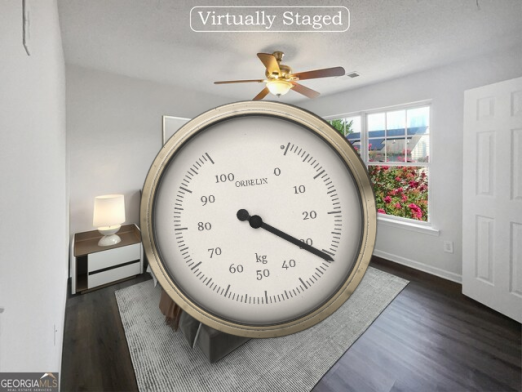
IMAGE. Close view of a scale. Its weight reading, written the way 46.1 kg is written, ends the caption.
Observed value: 31 kg
